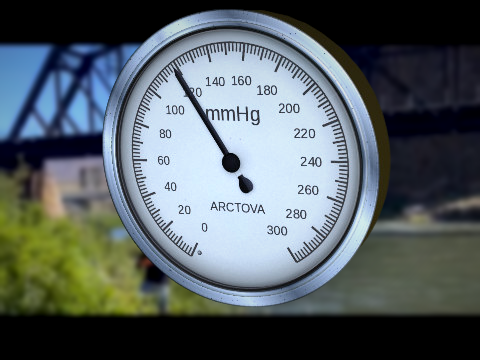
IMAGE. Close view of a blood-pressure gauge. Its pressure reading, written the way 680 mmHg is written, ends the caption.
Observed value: 120 mmHg
